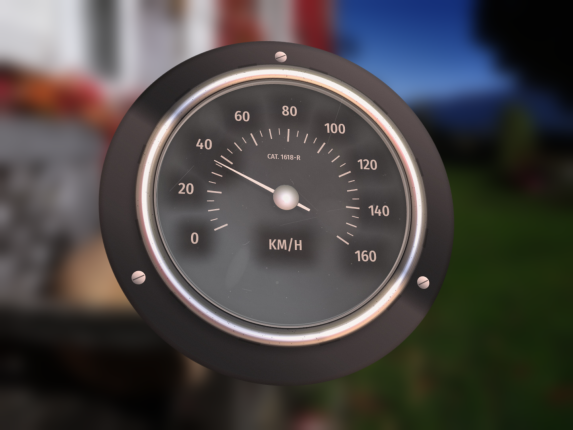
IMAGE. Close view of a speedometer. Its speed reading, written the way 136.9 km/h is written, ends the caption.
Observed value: 35 km/h
